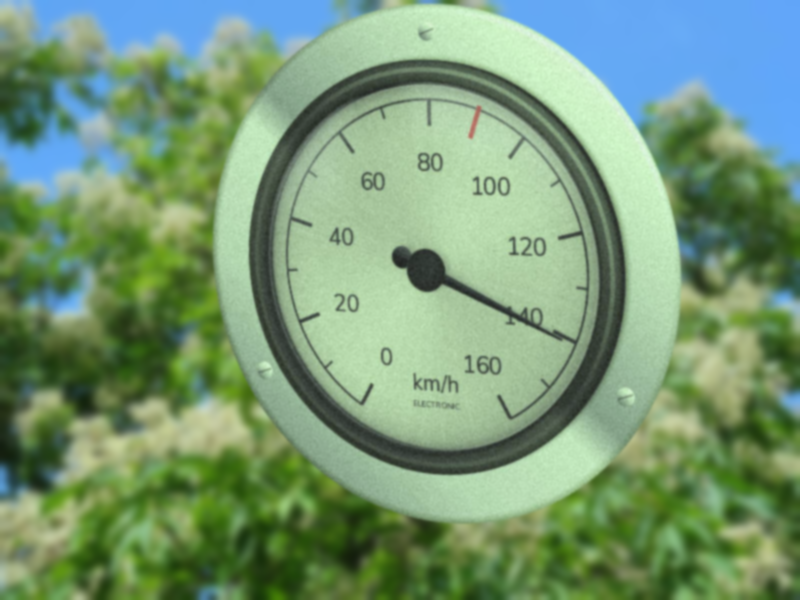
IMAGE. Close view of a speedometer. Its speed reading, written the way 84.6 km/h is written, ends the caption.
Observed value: 140 km/h
